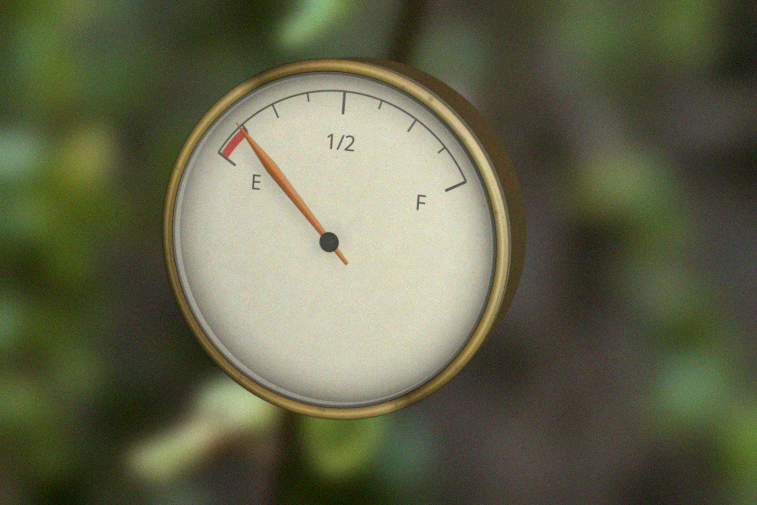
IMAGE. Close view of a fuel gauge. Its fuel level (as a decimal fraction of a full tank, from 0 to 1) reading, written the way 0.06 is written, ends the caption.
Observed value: 0.125
